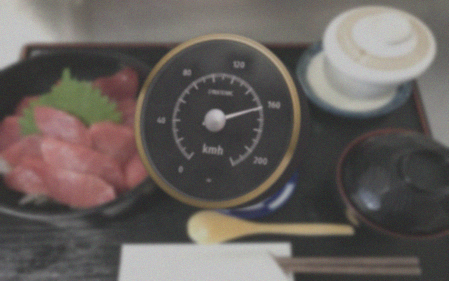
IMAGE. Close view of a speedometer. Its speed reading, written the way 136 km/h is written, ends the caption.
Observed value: 160 km/h
